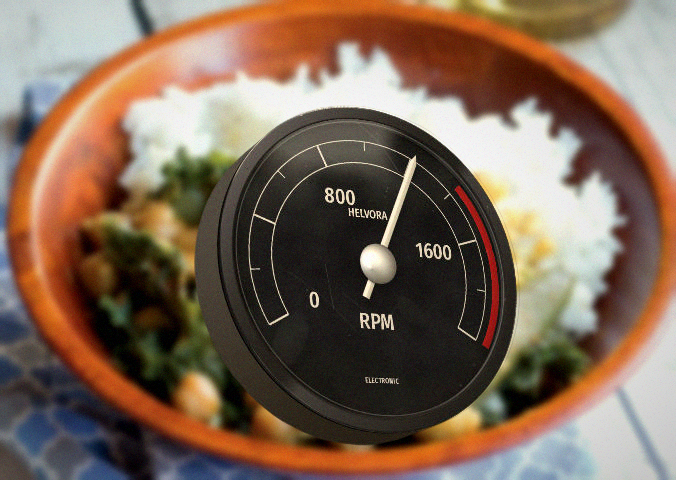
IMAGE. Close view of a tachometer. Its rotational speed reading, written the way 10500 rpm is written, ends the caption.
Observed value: 1200 rpm
